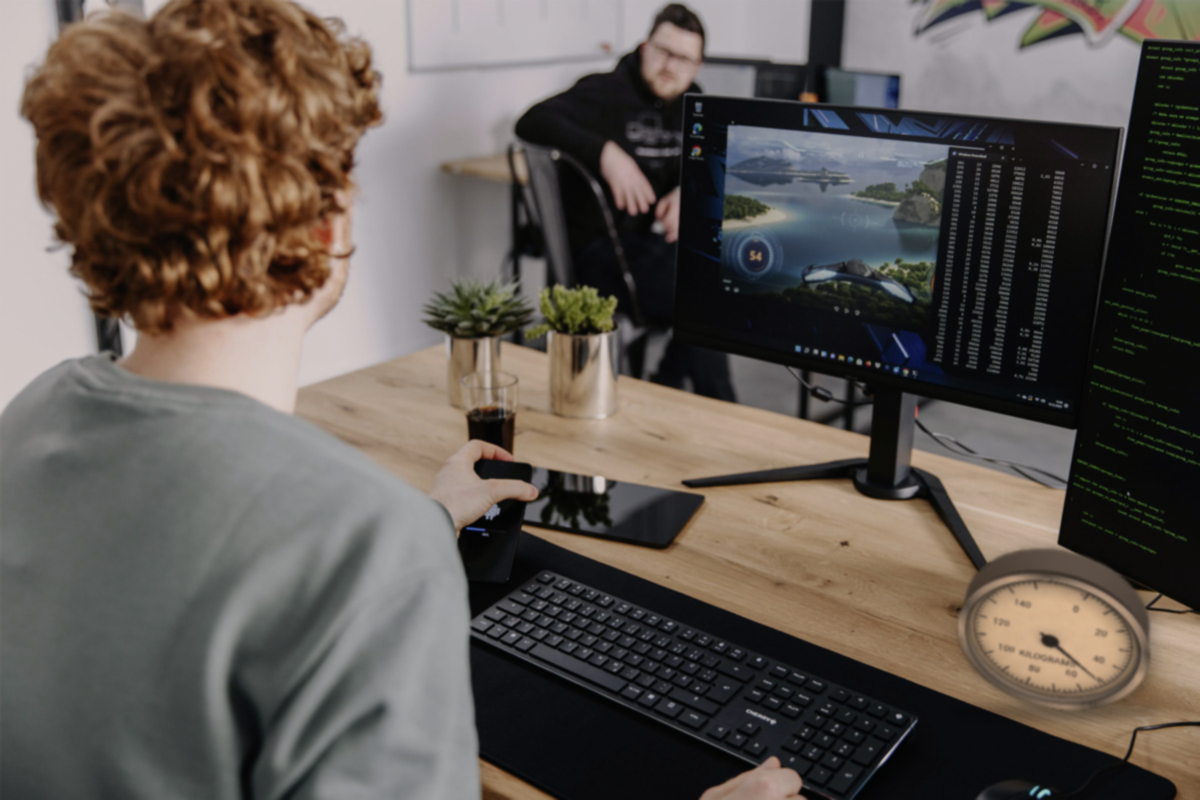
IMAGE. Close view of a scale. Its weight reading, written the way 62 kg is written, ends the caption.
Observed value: 50 kg
